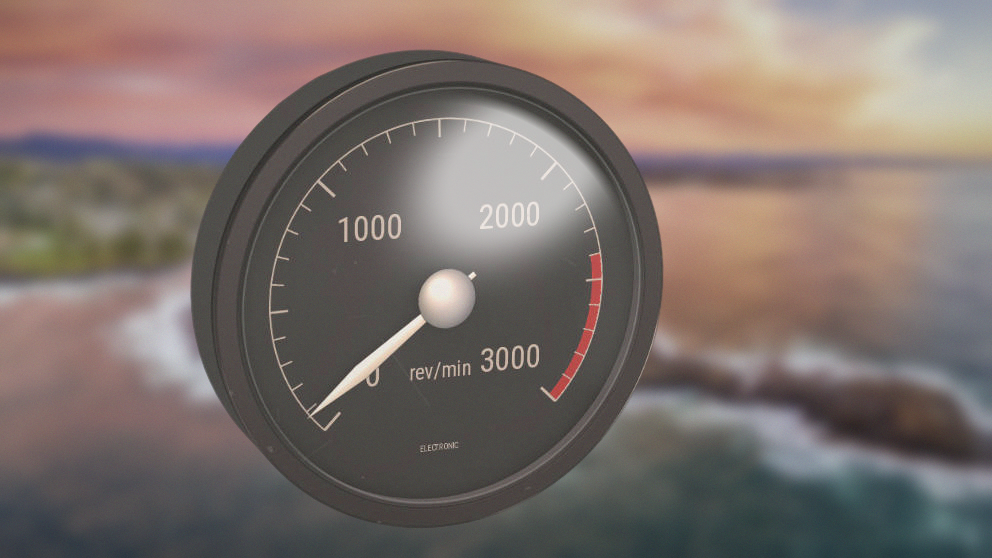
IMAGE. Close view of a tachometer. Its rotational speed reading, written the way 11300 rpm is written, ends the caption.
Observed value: 100 rpm
